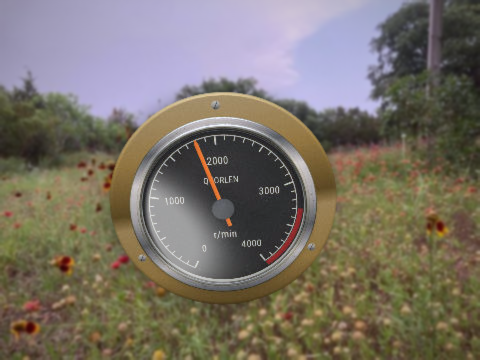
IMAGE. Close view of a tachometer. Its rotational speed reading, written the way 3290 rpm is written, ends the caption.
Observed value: 1800 rpm
